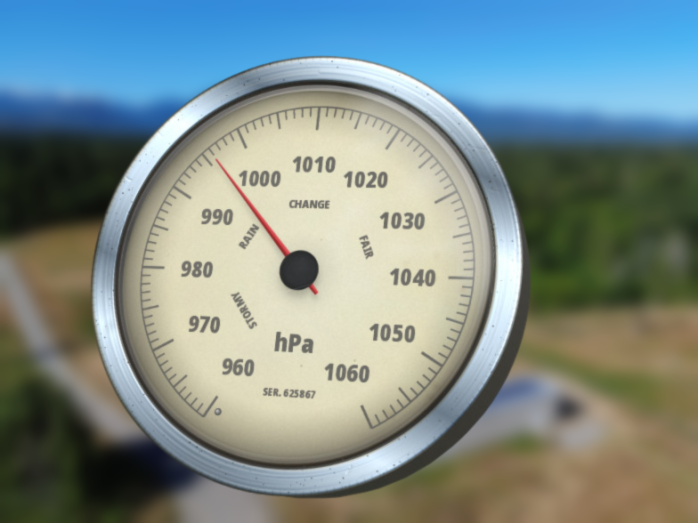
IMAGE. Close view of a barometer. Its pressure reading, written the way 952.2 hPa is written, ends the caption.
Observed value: 996 hPa
